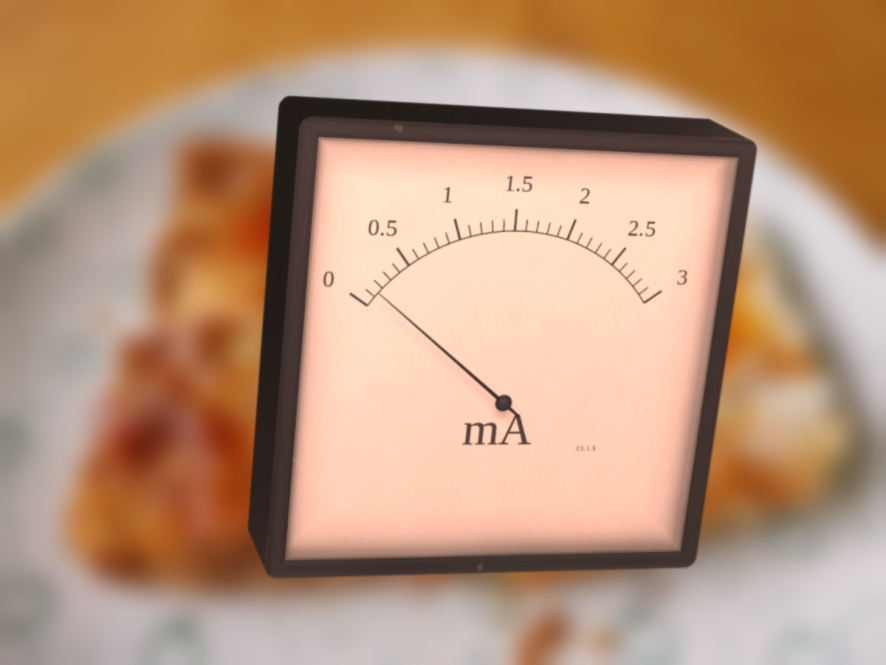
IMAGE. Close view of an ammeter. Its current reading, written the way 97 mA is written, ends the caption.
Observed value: 0.15 mA
